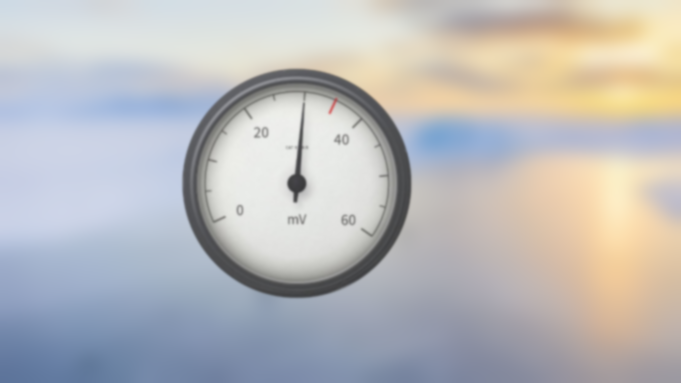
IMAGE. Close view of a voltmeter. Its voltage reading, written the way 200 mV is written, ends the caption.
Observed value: 30 mV
